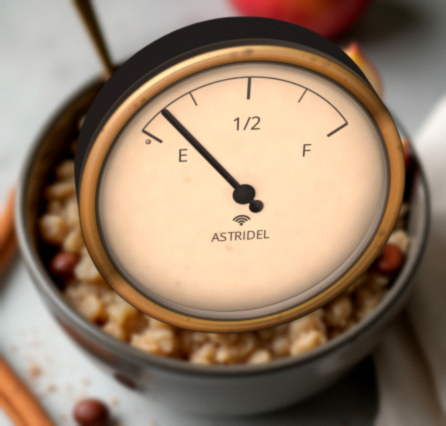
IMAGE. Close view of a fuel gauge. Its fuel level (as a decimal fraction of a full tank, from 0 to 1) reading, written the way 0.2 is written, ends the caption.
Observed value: 0.125
